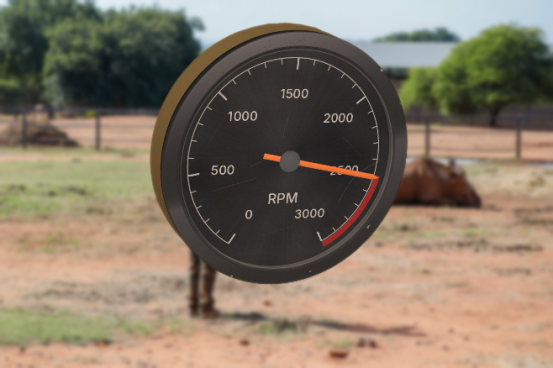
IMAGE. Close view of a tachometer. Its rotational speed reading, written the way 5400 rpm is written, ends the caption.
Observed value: 2500 rpm
